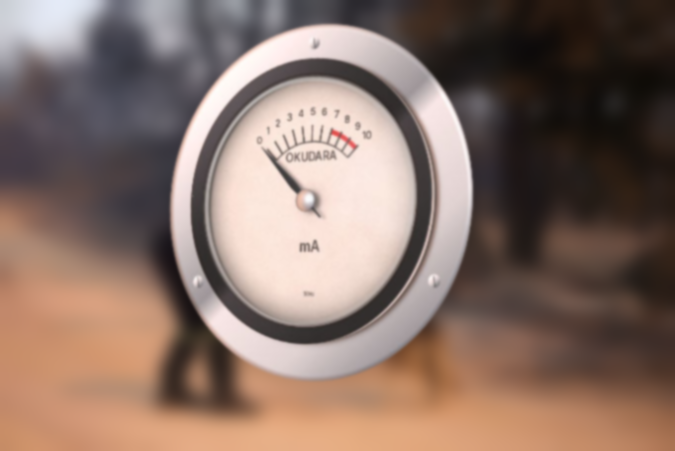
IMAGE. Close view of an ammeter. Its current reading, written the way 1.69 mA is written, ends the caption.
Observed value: 0 mA
